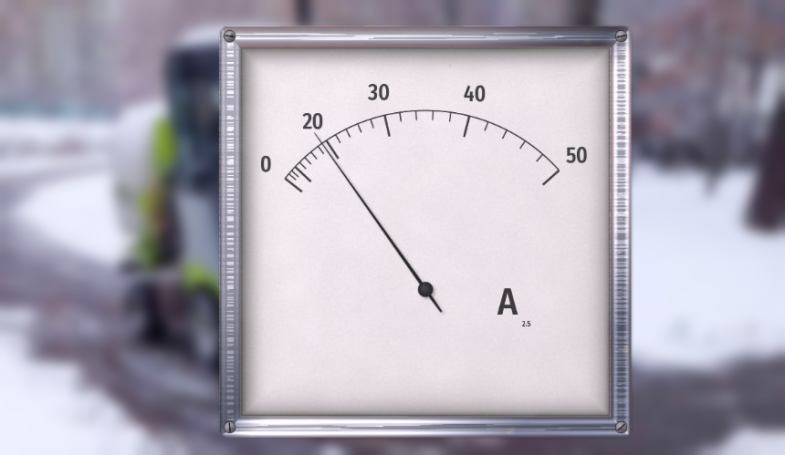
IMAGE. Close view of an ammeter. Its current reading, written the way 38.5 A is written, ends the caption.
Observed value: 19 A
